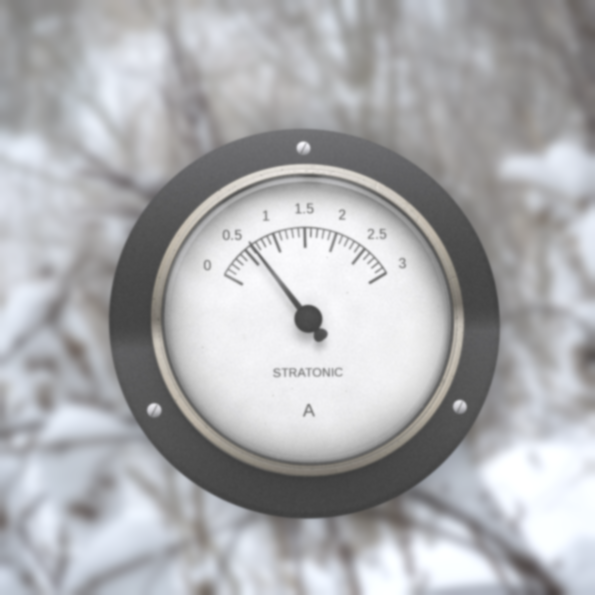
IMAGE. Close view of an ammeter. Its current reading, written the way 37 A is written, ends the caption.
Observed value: 0.6 A
